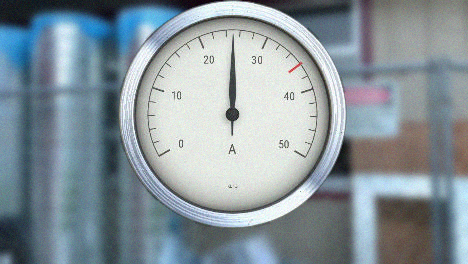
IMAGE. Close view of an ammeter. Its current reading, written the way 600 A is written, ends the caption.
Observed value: 25 A
